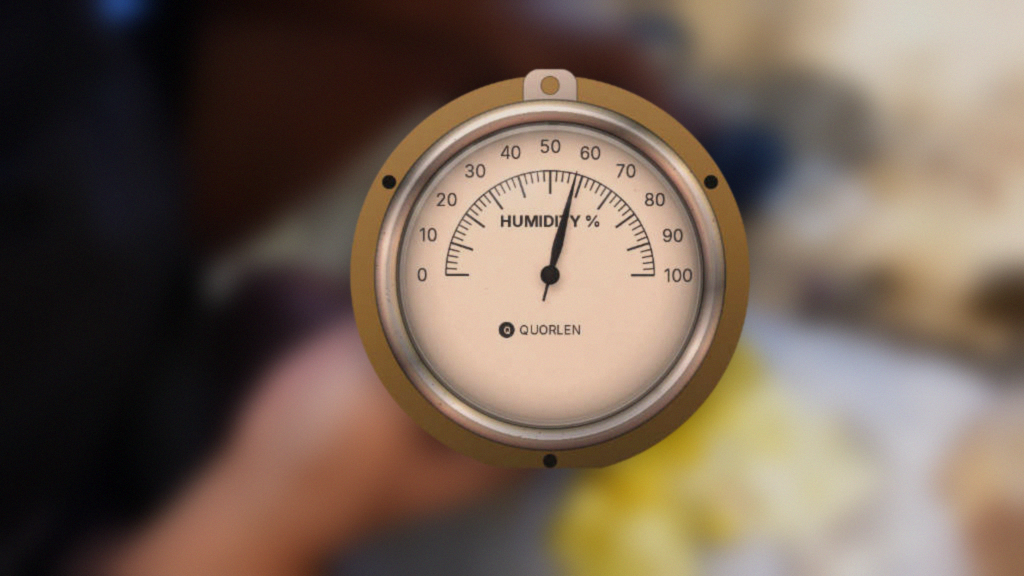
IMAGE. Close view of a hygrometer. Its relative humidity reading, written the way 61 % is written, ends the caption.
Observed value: 58 %
